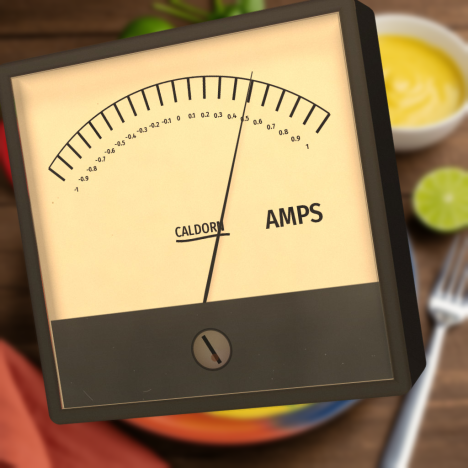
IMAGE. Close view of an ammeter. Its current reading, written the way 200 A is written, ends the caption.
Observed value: 0.5 A
